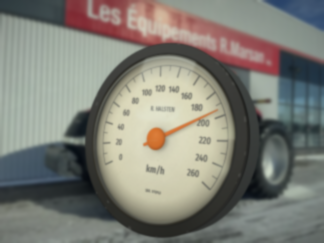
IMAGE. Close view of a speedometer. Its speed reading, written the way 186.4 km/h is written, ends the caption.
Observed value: 195 km/h
